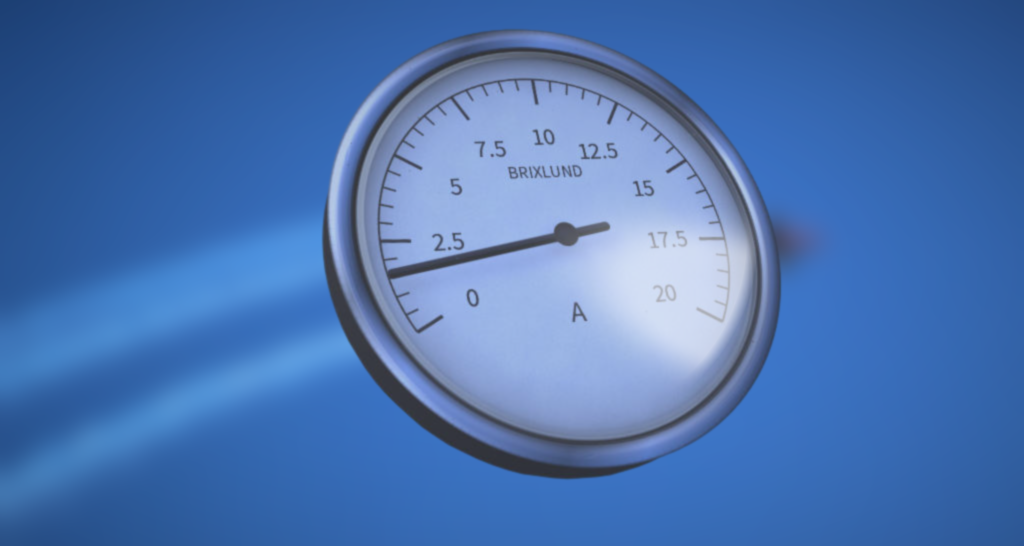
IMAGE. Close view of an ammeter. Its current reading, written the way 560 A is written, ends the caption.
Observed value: 1.5 A
